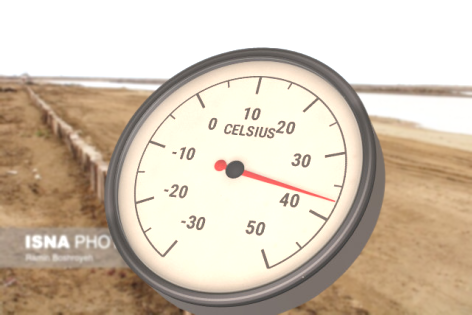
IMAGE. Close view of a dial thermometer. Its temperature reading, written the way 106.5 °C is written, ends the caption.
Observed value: 37.5 °C
